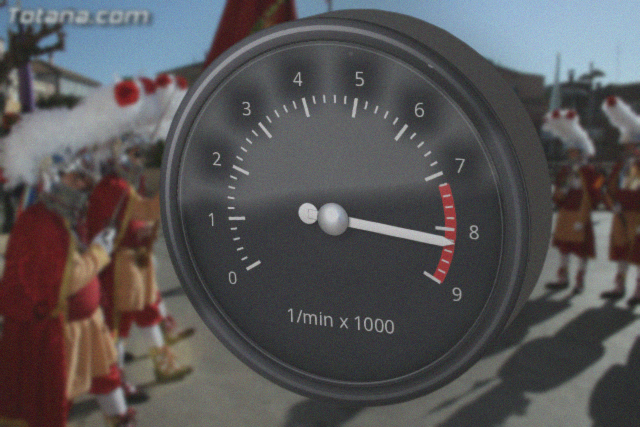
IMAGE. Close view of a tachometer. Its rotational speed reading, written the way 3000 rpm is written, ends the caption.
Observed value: 8200 rpm
